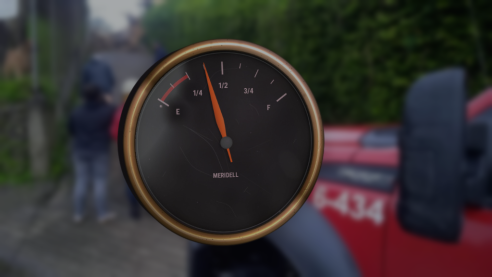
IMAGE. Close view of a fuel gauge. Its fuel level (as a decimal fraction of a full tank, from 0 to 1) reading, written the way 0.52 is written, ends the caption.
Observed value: 0.375
